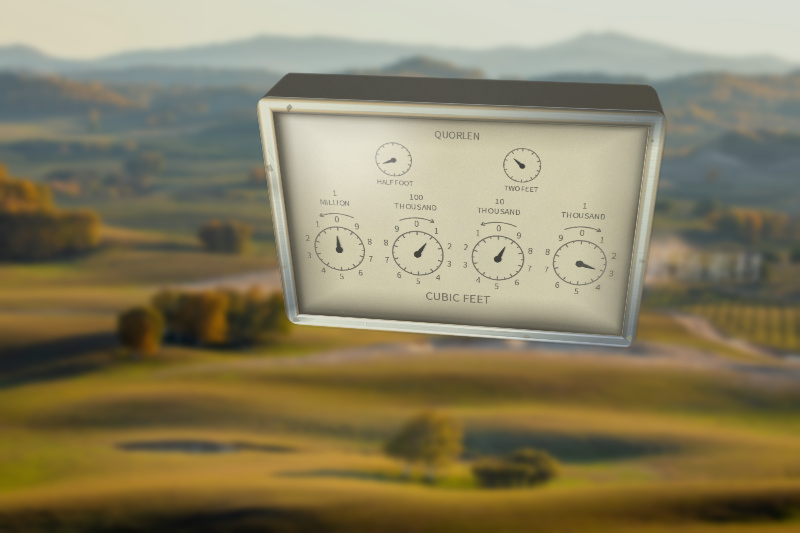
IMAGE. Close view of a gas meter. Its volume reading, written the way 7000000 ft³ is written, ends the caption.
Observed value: 9300 ft³
